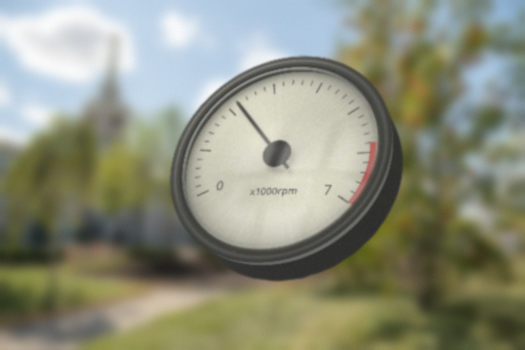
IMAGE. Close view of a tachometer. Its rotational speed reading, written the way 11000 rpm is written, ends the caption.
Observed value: 2200 rpm
